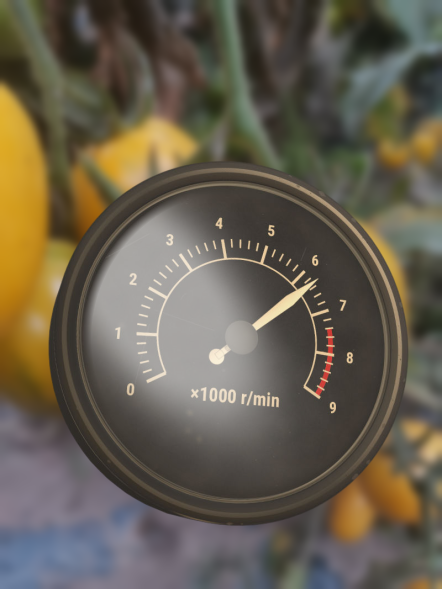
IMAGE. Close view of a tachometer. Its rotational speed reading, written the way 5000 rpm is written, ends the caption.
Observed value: 6300 rpm
